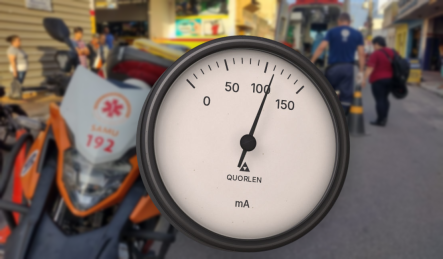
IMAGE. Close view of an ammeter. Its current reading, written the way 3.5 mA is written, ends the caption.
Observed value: 110 mA
